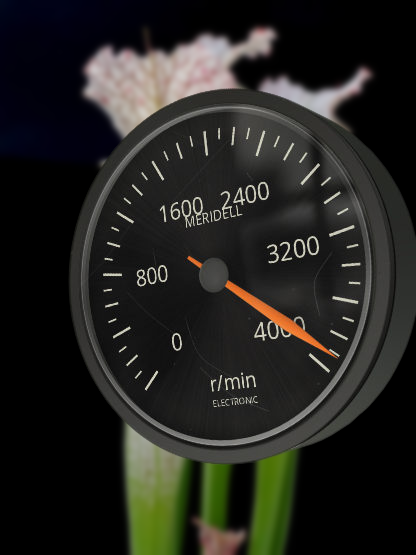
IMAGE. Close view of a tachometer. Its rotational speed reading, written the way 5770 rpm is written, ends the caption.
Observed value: 3900 rpm
